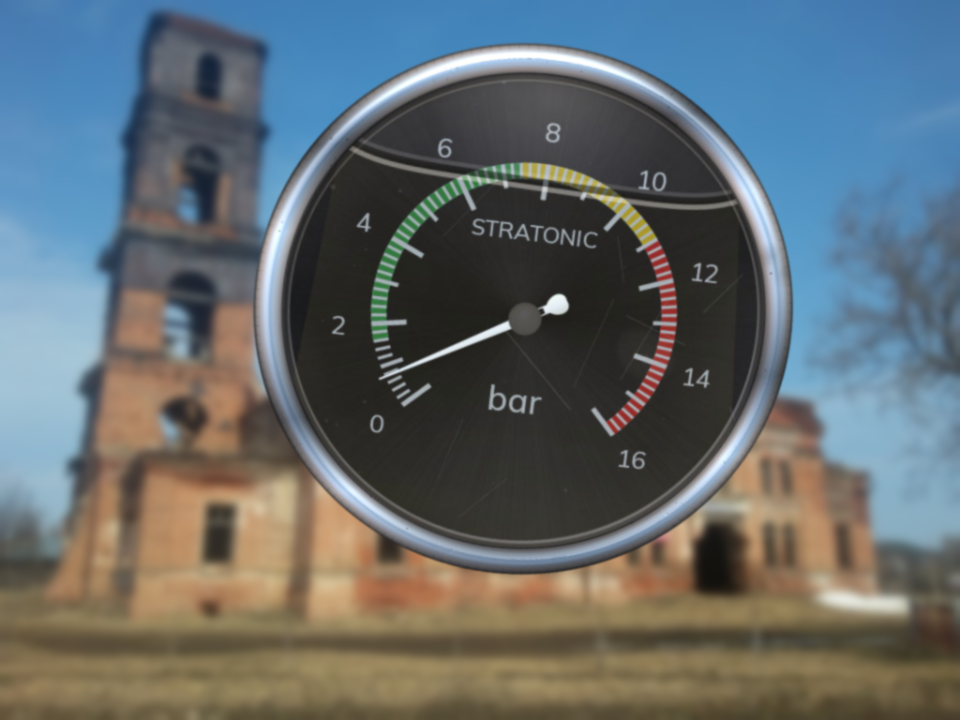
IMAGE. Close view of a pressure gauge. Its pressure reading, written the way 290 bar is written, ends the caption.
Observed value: 0.8 bar
